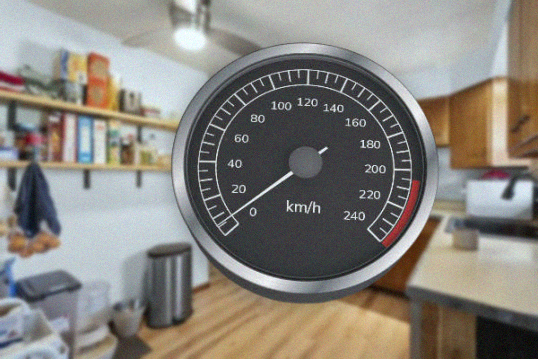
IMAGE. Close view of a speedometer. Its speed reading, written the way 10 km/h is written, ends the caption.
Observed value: 5 km/h
